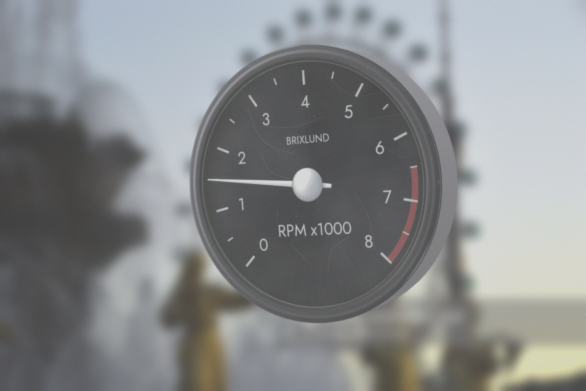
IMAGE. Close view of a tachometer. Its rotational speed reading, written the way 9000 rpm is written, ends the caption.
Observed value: 1500 rpm
